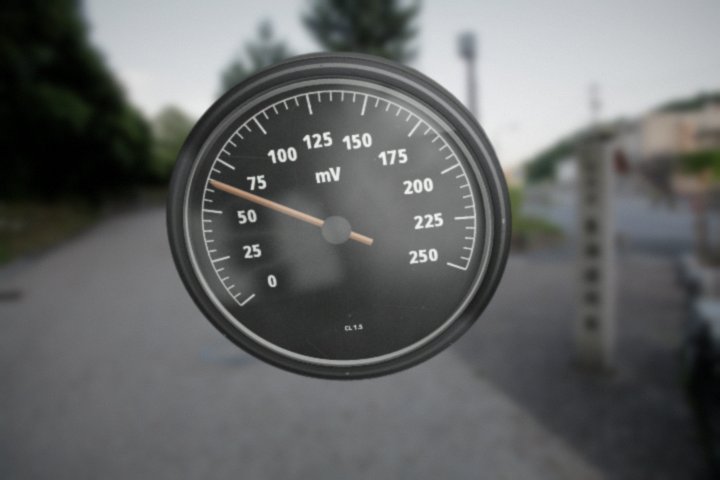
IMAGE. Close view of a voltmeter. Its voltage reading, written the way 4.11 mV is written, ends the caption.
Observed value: 65 mV
